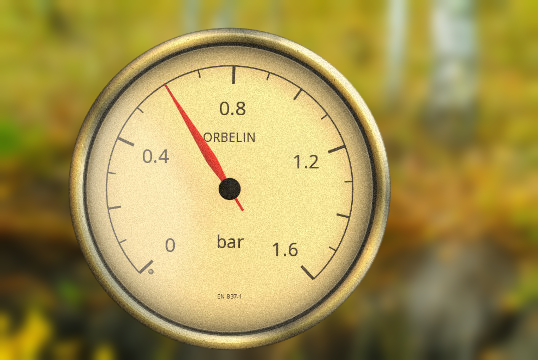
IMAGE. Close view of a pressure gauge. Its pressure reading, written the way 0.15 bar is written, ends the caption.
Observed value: 0.6 bar
